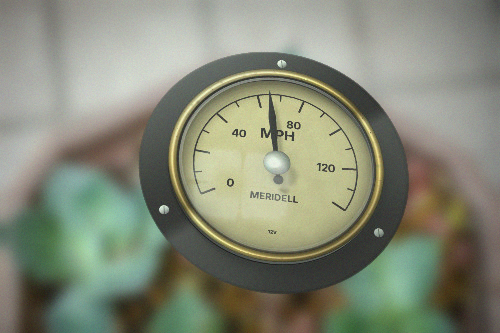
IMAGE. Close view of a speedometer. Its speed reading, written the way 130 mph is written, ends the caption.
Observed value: 65 mph
